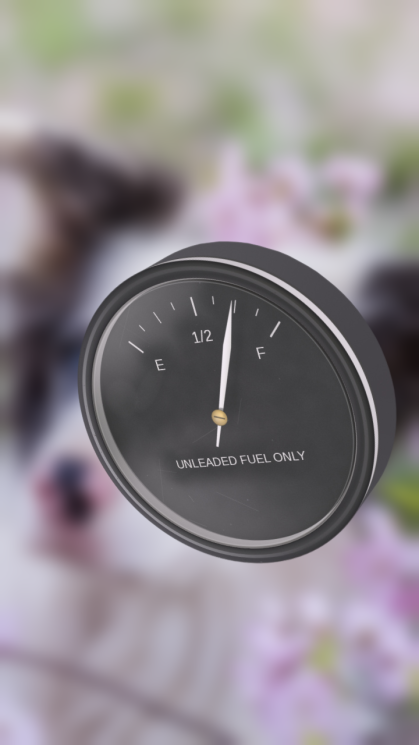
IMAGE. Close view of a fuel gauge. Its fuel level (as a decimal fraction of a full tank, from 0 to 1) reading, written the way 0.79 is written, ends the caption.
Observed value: 0.75
